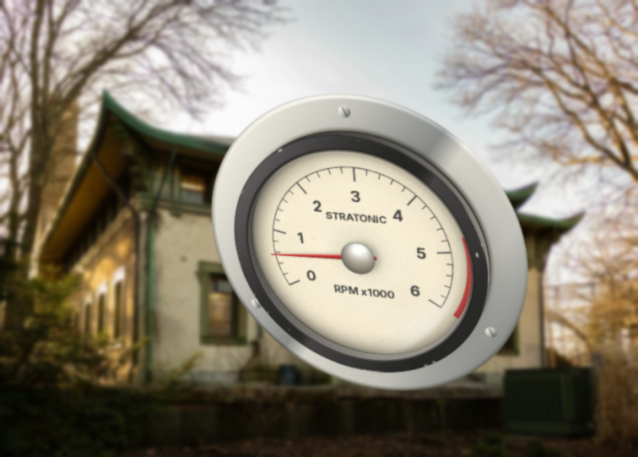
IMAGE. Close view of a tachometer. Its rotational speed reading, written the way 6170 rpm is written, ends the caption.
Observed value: 600 rpm
